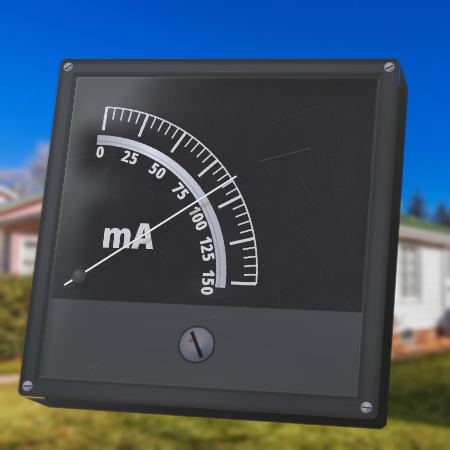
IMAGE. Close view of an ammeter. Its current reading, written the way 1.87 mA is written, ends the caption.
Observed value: 90 mA
